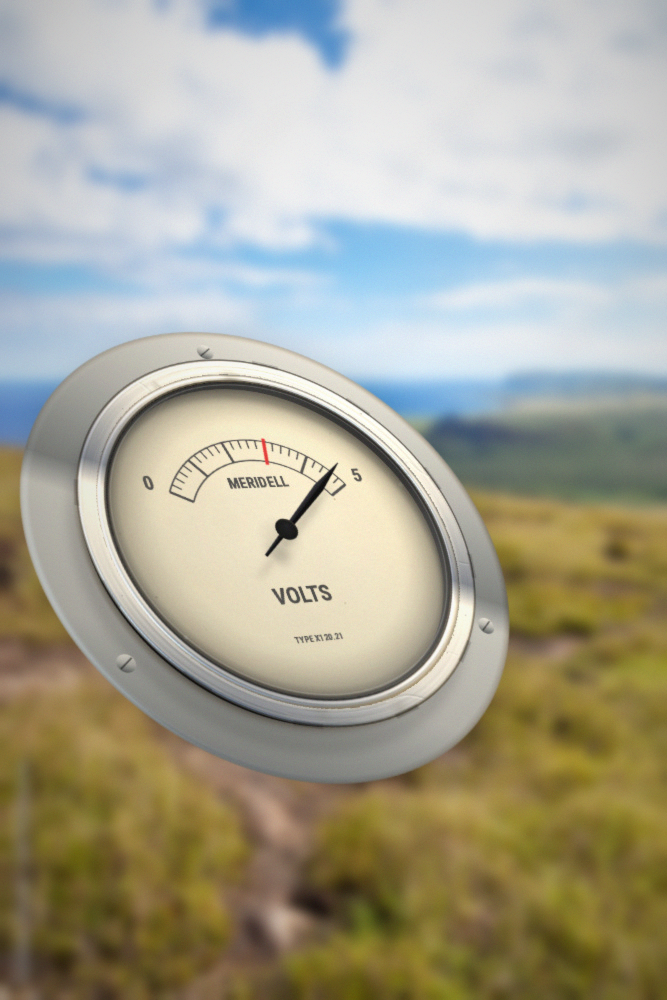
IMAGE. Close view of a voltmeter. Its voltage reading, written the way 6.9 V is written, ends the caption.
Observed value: 4.6 V
